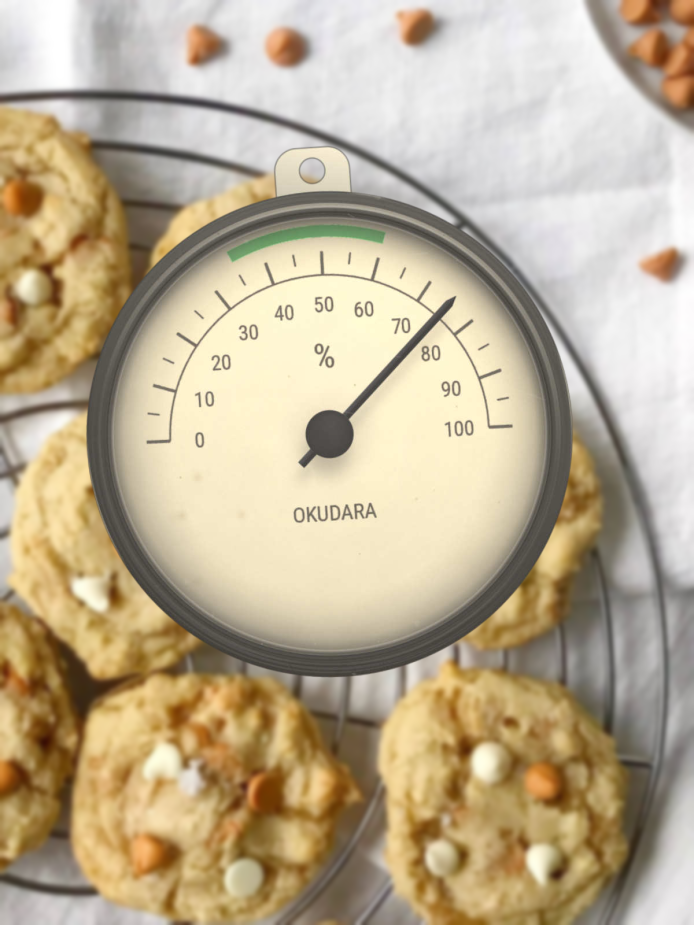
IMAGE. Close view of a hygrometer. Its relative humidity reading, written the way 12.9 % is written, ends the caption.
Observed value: 75 %
